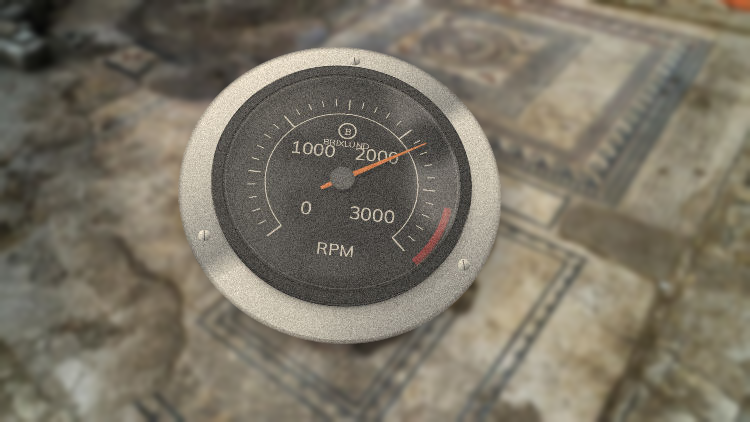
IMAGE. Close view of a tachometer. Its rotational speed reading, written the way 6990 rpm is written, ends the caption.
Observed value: 2150 rpm
